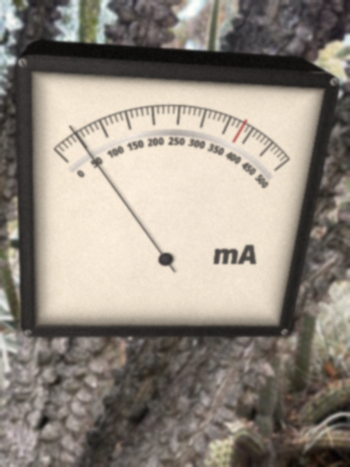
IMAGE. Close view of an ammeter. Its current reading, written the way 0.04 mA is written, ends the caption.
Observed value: 50 mA
